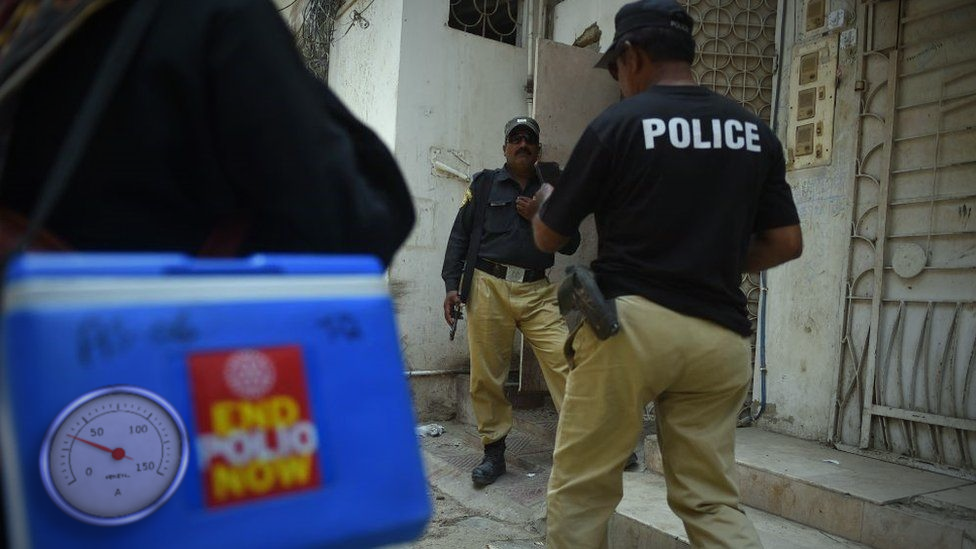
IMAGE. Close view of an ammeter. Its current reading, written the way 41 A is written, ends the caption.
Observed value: 35 A
